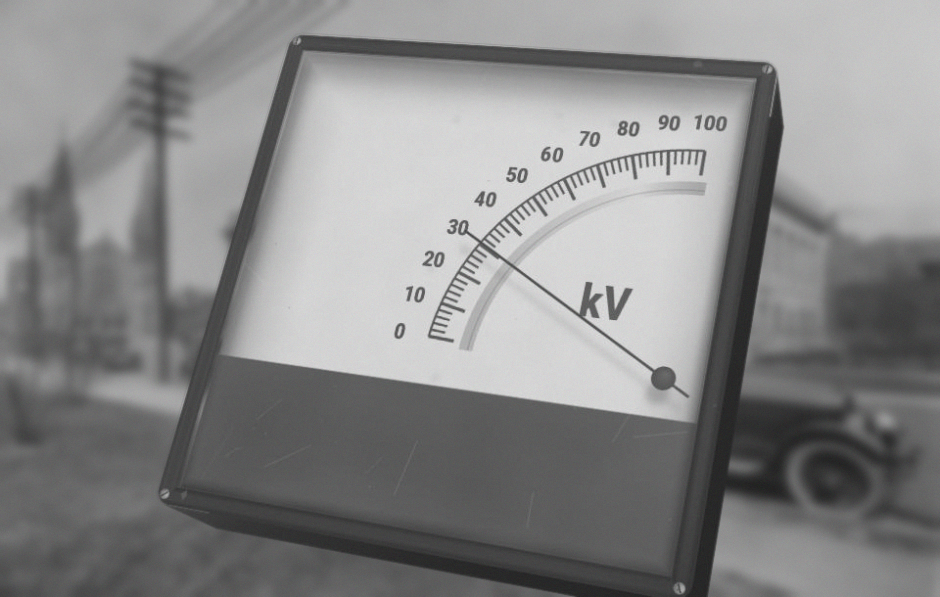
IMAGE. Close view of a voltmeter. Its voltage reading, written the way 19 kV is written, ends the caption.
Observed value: 30 kV
